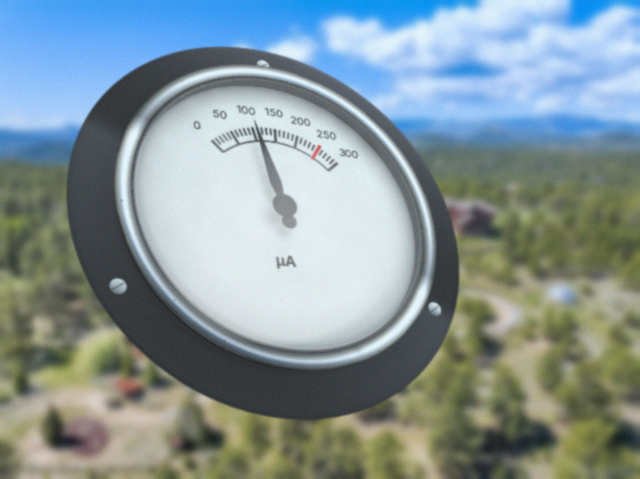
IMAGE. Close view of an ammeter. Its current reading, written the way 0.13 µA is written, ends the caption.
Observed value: 100 µA
